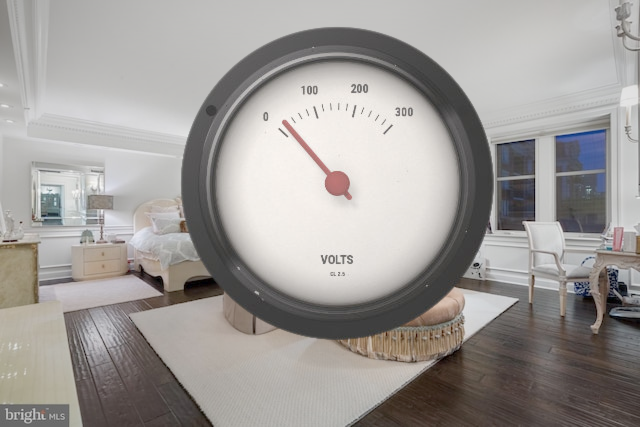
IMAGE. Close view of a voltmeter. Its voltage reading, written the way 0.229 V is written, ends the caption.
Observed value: 20 V
